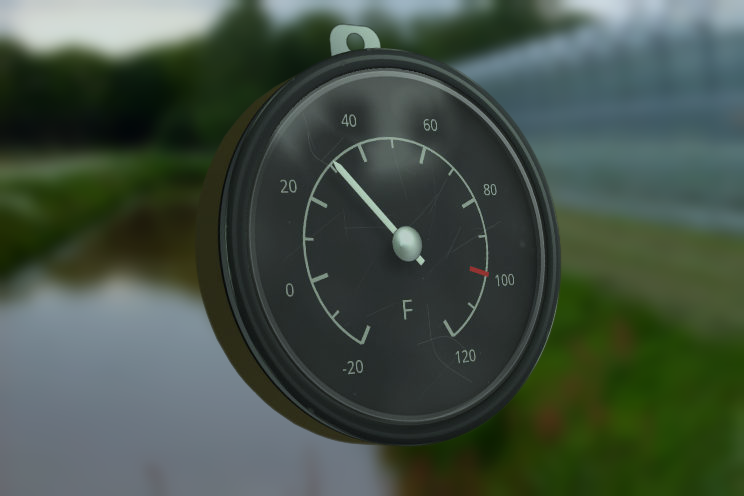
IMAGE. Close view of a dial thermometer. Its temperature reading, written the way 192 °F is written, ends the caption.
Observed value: 30 °F
